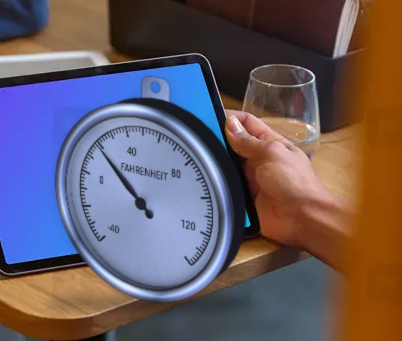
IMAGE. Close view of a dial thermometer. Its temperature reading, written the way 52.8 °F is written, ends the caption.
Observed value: 20 °F
